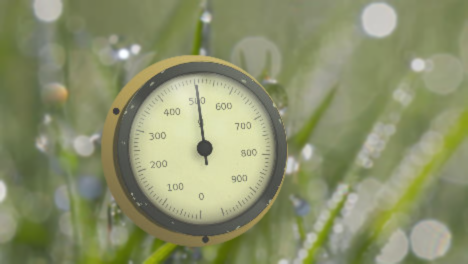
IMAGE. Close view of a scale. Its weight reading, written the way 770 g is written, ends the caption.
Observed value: 500 g
